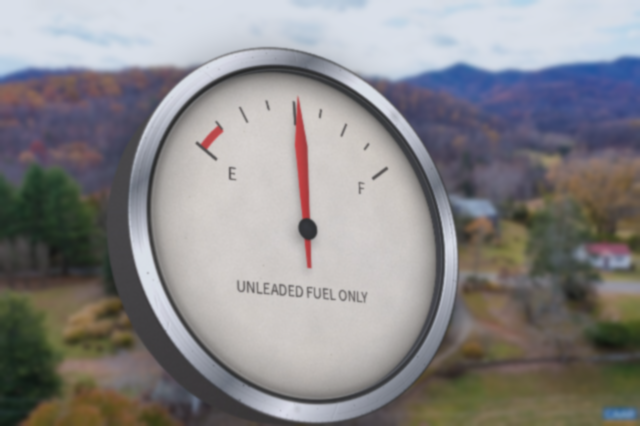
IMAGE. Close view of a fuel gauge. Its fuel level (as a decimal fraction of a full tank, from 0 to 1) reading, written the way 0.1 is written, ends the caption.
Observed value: 0.5
